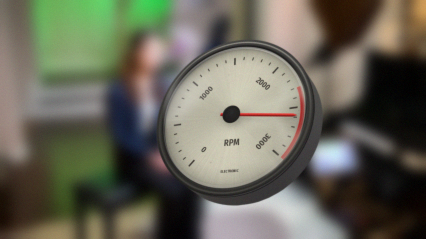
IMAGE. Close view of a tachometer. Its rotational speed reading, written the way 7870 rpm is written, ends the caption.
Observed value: 2600 rpm
